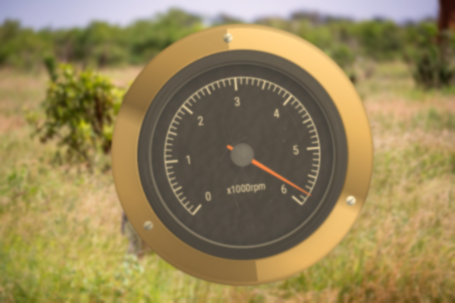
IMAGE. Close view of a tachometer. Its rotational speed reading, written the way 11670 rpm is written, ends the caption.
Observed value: 5800 rpm
